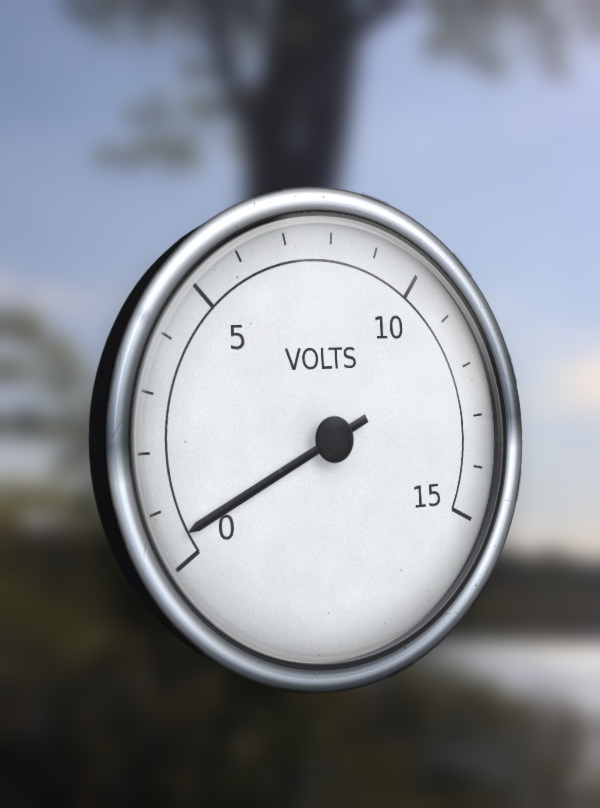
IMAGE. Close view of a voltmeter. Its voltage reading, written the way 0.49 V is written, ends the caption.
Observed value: 0.5 V
